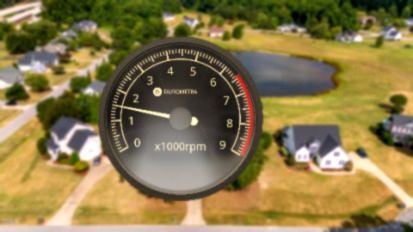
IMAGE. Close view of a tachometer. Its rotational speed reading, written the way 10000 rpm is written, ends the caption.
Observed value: 1500 rpm
